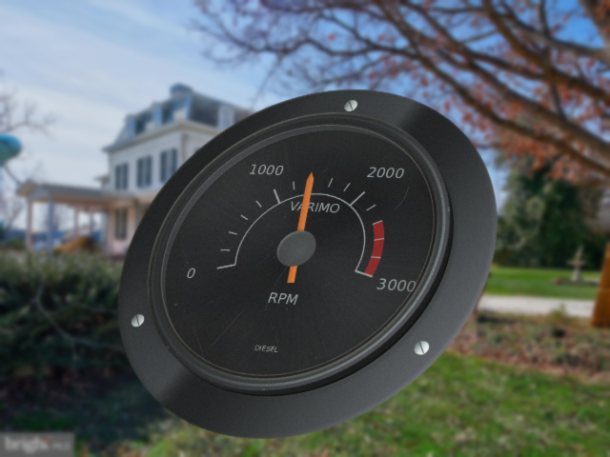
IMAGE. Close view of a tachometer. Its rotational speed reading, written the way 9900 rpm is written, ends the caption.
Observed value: 1400 rpm
